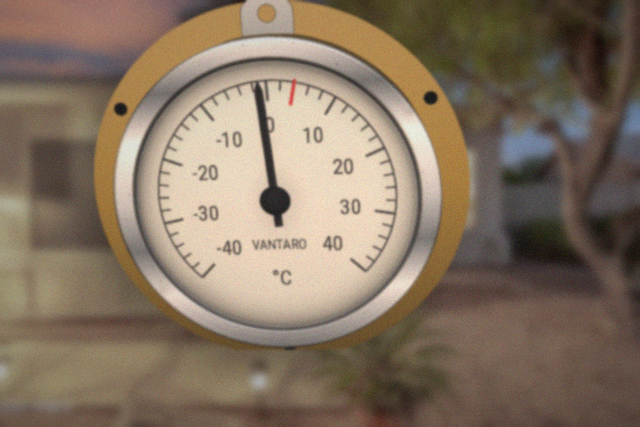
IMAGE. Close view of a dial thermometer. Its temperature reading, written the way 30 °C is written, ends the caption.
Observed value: -1 °C
